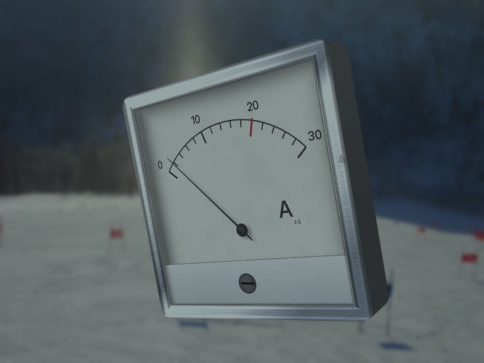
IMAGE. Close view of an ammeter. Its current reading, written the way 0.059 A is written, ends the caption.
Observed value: 2 A
